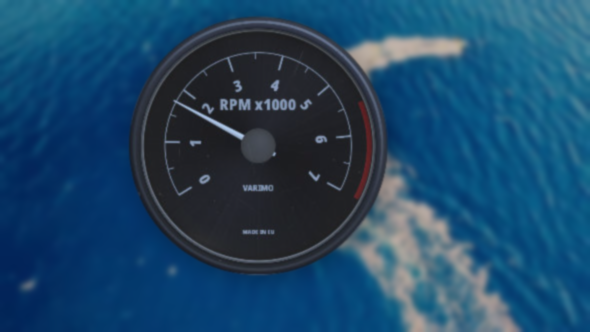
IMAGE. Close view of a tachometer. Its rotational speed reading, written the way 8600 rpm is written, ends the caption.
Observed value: 1750 rpm
